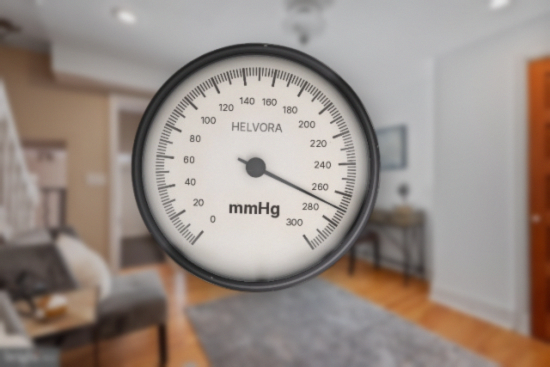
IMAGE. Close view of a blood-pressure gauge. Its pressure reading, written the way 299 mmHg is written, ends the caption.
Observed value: 270 mmHg
